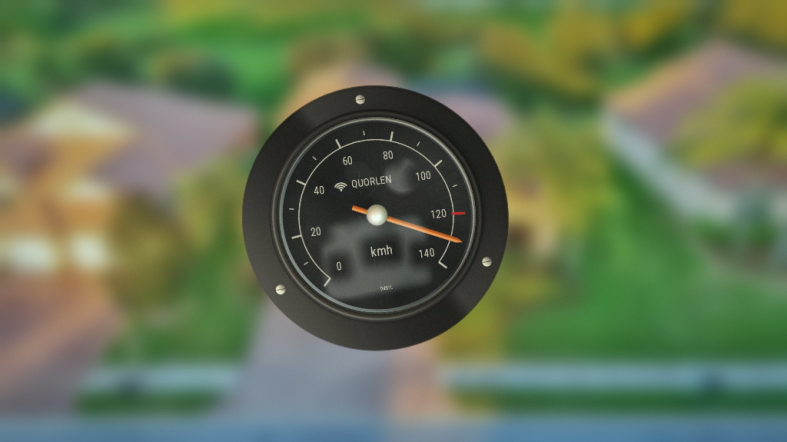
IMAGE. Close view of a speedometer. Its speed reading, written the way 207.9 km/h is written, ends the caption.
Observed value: 130 km/h
